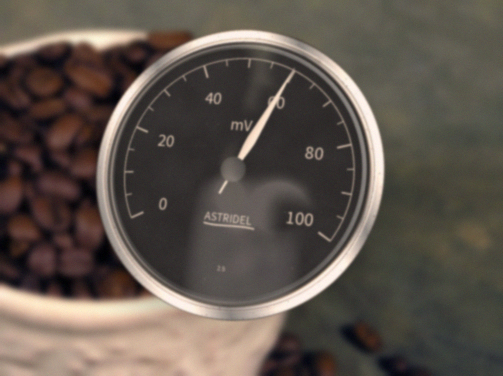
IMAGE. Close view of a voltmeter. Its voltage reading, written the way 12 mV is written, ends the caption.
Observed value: 60 mV
